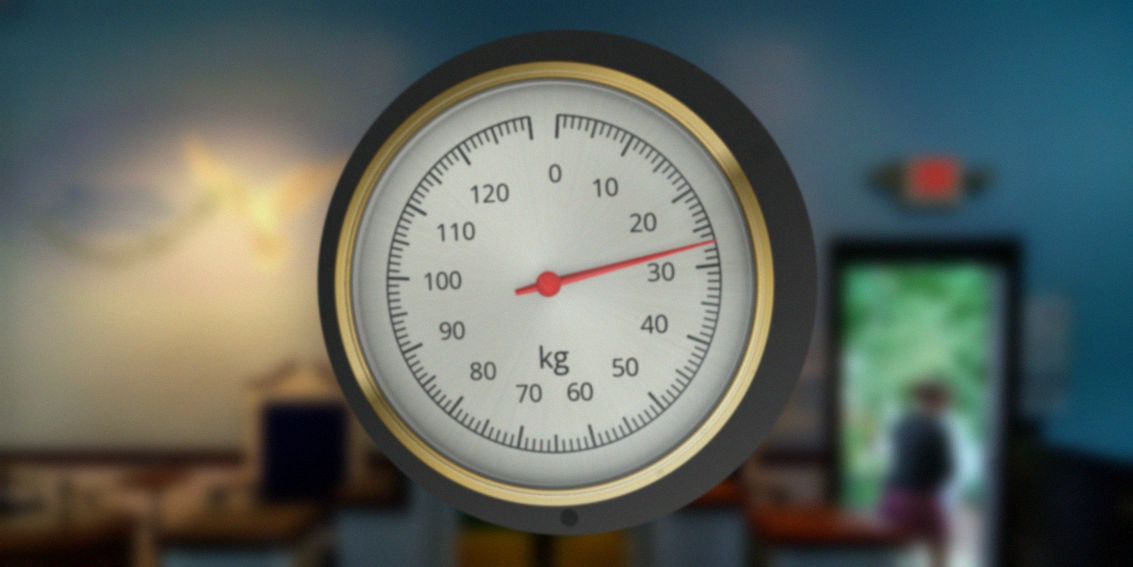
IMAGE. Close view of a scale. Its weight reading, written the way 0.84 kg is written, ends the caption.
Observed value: 27 kg
